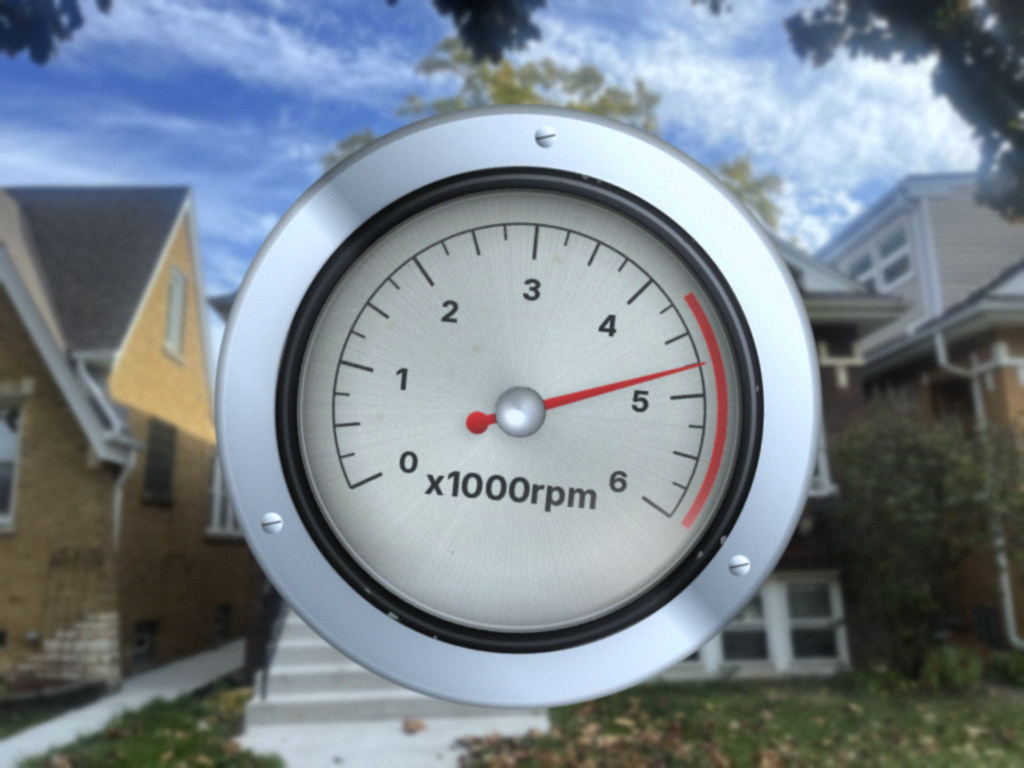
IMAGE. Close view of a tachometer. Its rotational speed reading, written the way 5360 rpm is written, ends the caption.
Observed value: 4750 rpm
